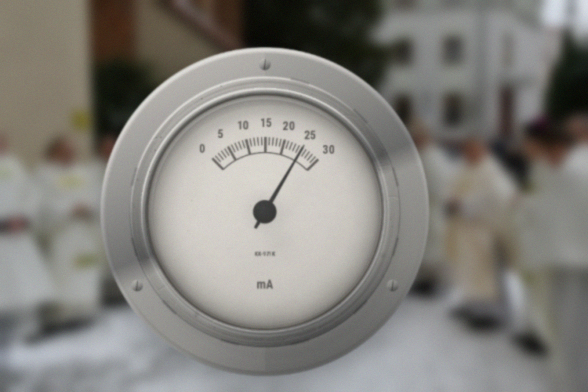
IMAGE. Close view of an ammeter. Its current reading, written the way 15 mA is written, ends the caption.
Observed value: 25 mA
